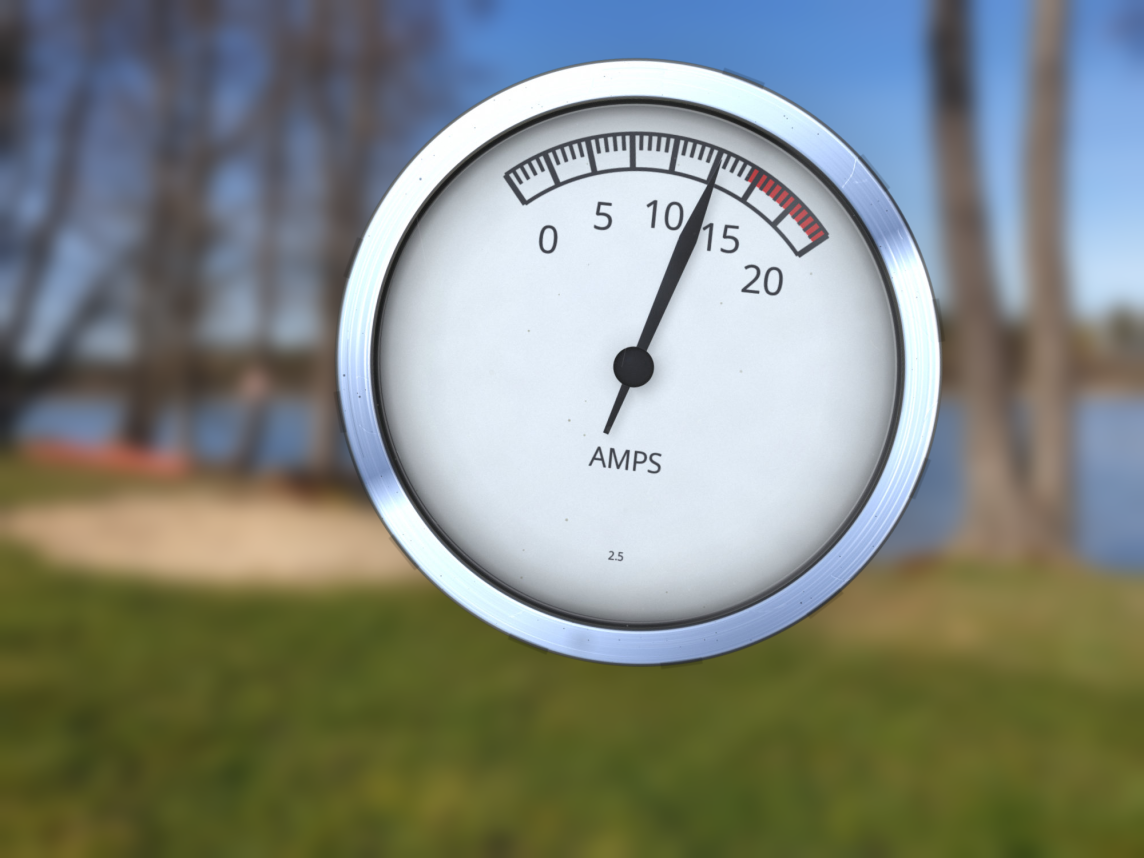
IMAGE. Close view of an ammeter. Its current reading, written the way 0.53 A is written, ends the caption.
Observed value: 12.75 A
